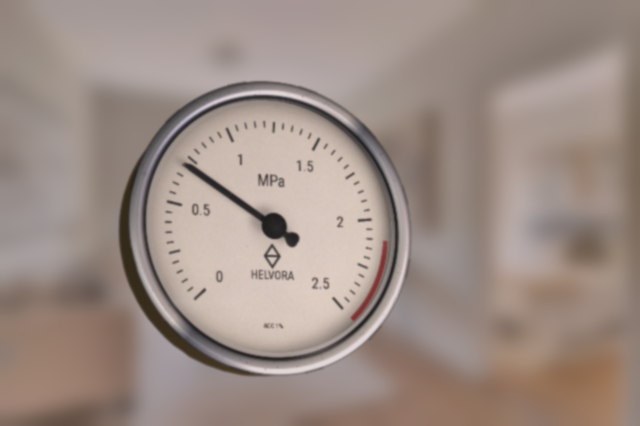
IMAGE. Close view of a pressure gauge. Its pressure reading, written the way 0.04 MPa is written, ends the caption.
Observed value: 0.7 MPa
